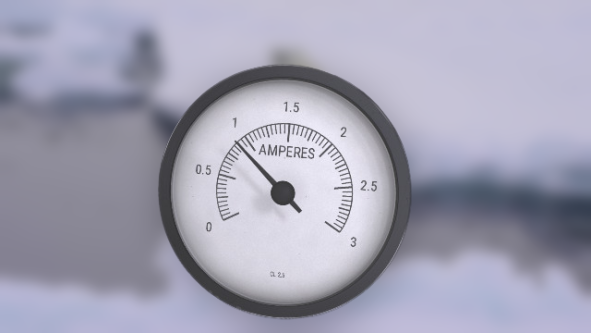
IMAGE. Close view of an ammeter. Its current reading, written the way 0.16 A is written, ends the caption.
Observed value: 0.9 A
